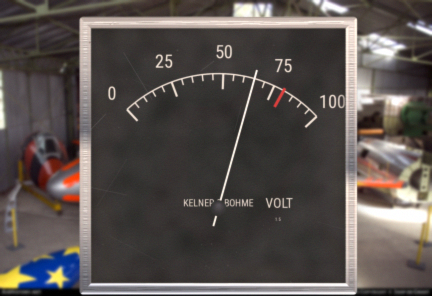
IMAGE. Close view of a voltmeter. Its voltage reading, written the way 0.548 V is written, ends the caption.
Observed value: 65 V
